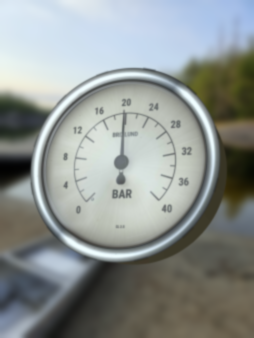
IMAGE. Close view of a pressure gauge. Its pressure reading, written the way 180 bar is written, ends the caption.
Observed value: 20 bar
